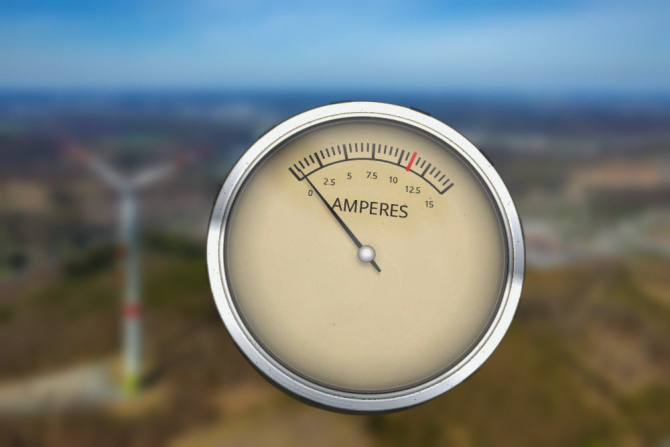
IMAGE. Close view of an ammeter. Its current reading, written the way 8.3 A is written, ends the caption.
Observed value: 0.5 A
